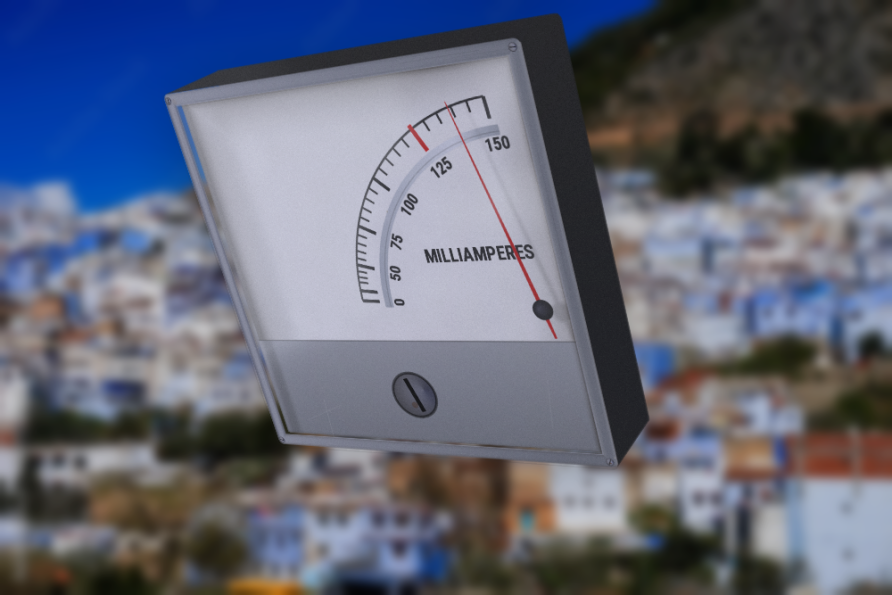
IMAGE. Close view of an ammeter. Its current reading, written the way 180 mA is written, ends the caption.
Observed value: 140 mA
